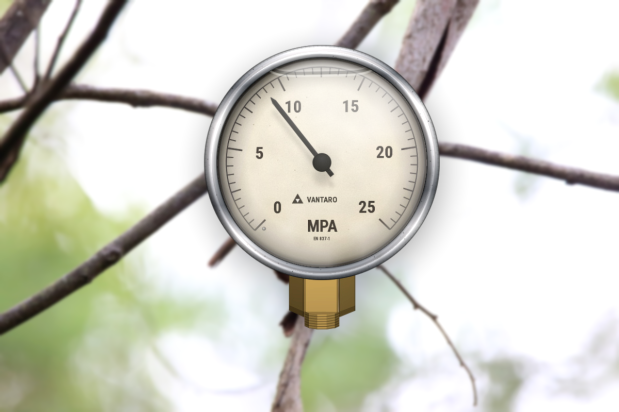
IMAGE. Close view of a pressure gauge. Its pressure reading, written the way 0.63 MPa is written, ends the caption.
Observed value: 9 MPa
